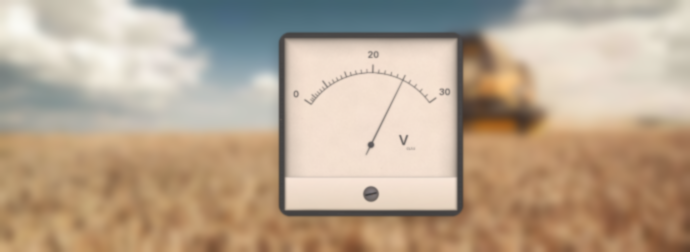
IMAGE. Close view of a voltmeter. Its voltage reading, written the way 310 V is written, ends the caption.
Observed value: 25 V
